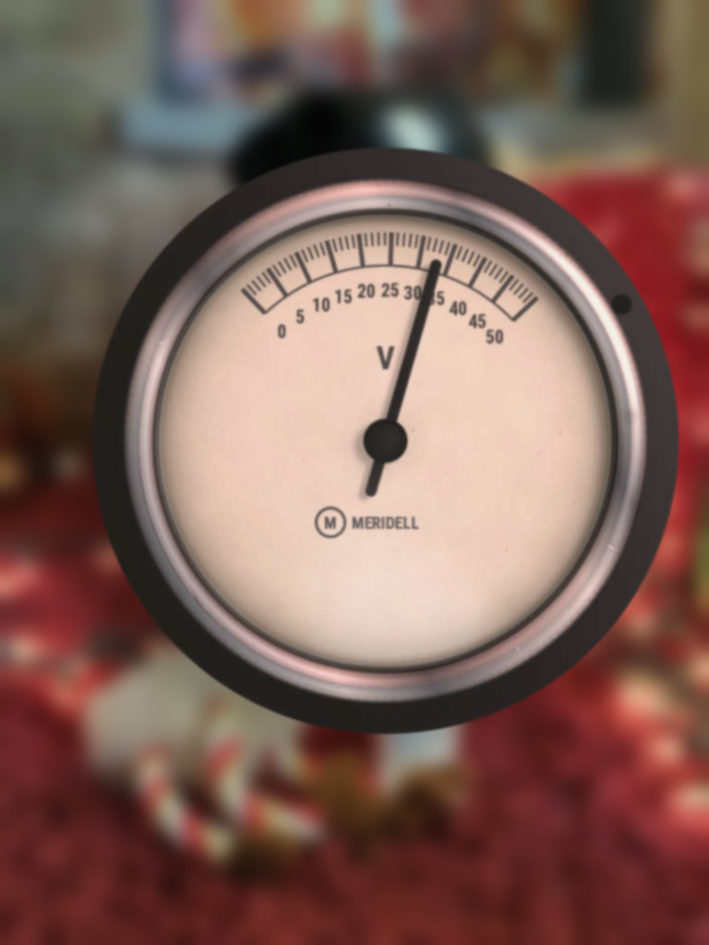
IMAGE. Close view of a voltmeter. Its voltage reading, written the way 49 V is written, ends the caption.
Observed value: 33 V
